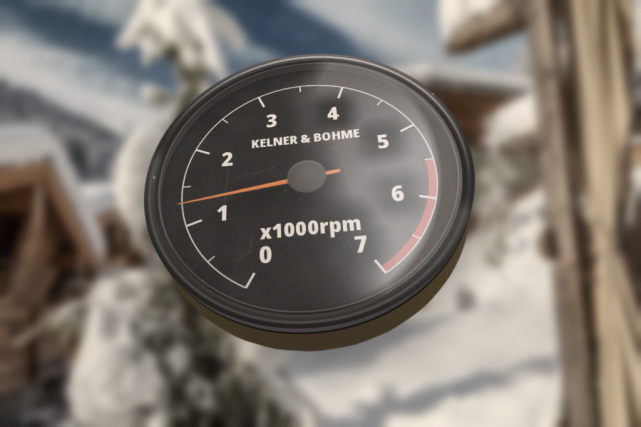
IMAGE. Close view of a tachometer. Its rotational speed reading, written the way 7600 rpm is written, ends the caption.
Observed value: 1250 rpm
